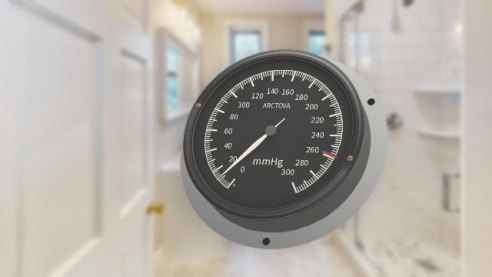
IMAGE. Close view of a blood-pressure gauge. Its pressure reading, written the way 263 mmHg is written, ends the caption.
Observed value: 10 mmHg
